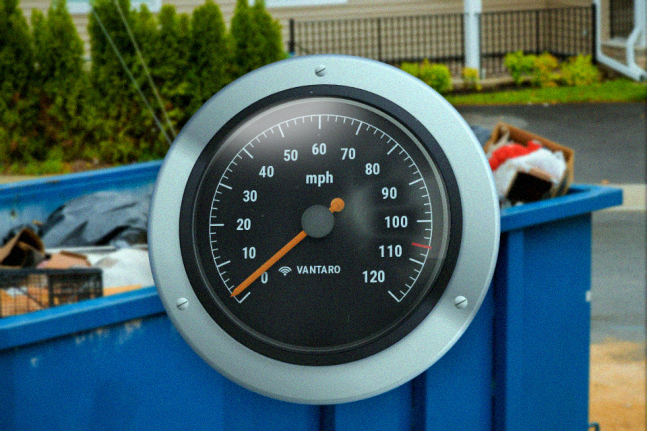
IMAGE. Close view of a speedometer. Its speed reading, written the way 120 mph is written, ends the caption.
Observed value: 2 mph
